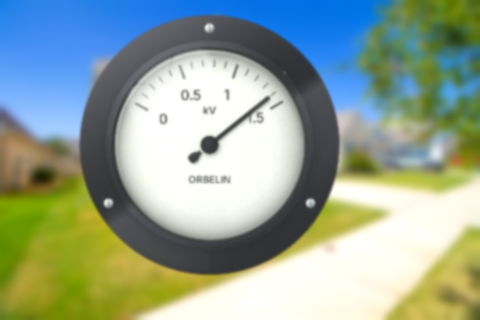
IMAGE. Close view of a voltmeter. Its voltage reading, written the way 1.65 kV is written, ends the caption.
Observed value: 1.4 kV
